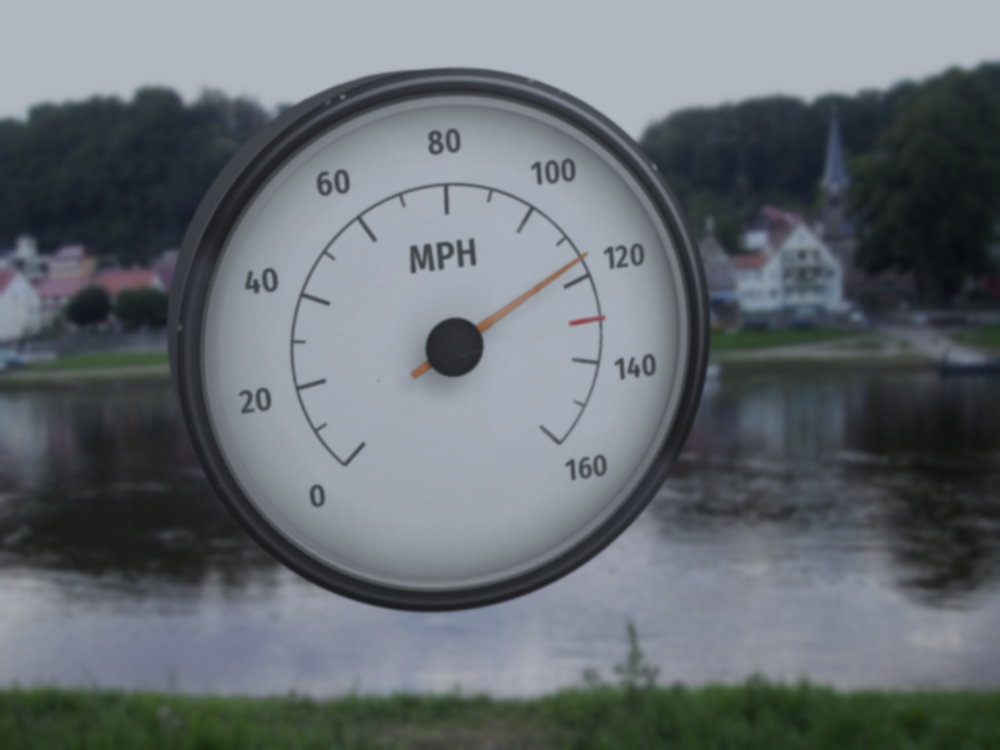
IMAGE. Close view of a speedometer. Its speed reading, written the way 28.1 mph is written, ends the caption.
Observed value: 115 mph
